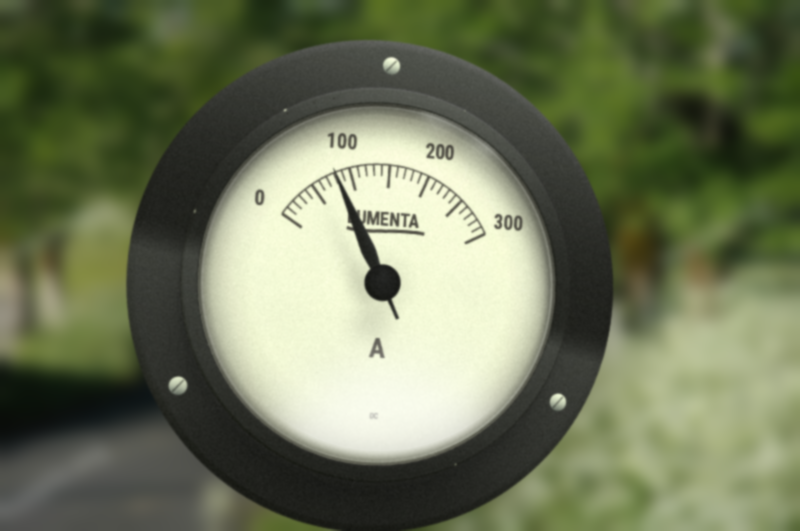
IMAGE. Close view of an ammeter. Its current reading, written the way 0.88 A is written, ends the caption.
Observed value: 80 A
